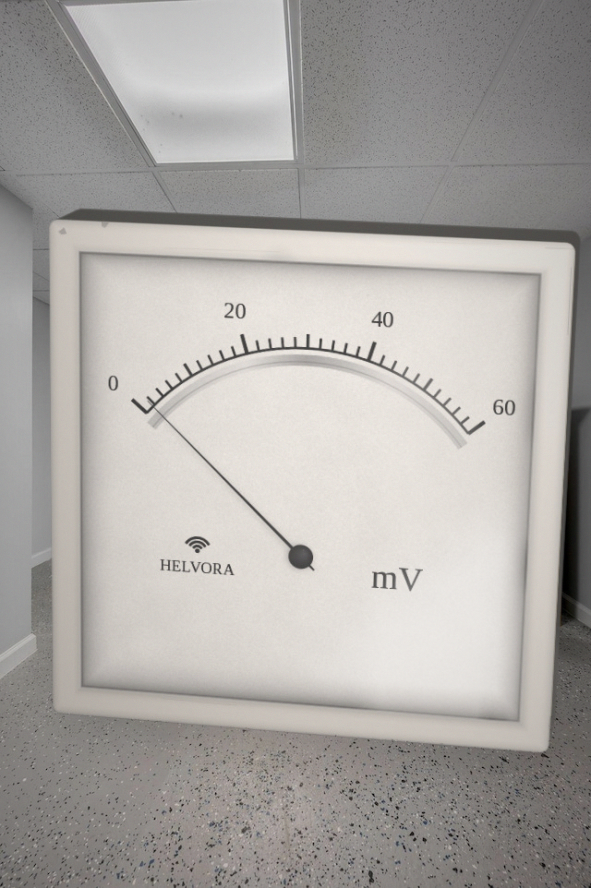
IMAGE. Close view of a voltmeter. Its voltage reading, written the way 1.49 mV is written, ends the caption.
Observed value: 2 mV
